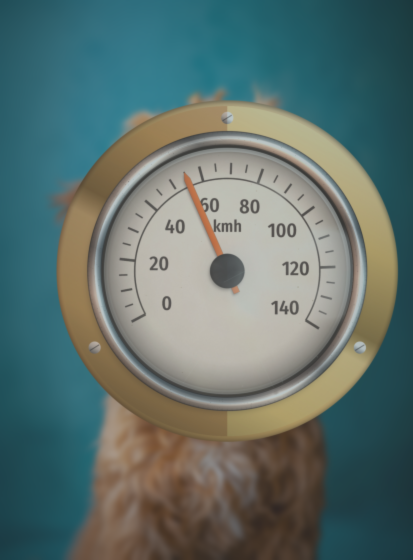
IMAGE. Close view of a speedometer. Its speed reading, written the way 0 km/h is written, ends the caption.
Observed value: 55 km/h
